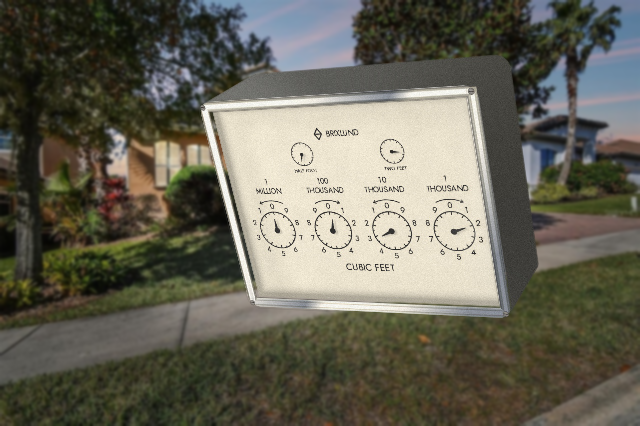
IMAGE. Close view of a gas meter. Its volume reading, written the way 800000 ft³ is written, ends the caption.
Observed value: 3200 ft³
